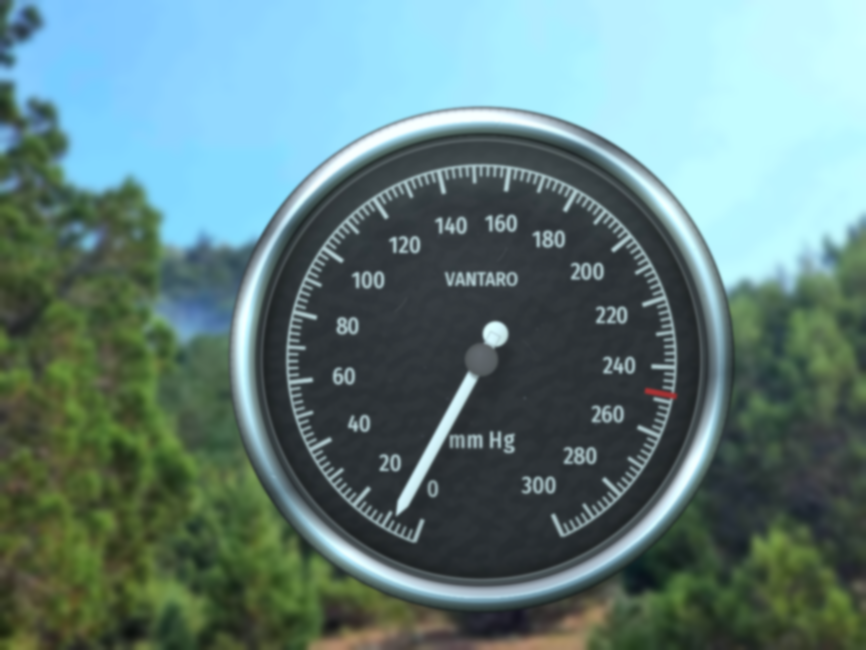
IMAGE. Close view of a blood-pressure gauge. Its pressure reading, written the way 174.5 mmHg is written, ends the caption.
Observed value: 8 mmHg
